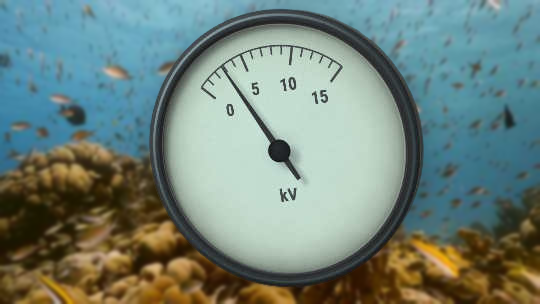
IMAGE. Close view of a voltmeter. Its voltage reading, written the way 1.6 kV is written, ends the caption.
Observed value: 3 kV
